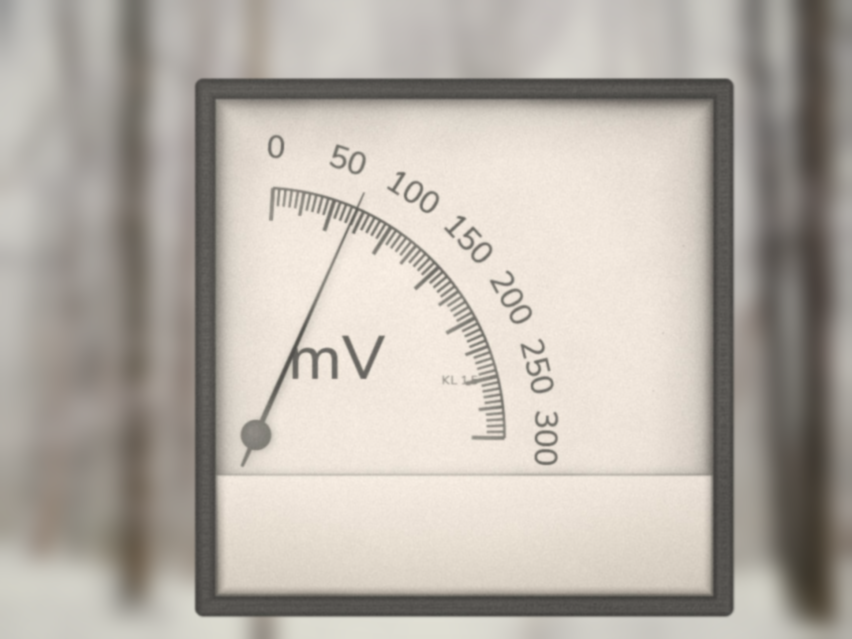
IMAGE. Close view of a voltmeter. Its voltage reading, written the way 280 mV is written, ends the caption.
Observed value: 70 mV
